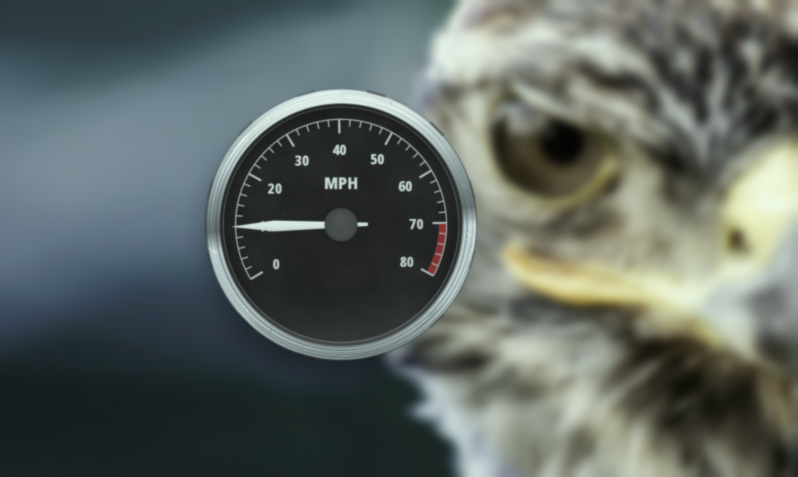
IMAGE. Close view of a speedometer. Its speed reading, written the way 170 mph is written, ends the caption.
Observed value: 10 mph
